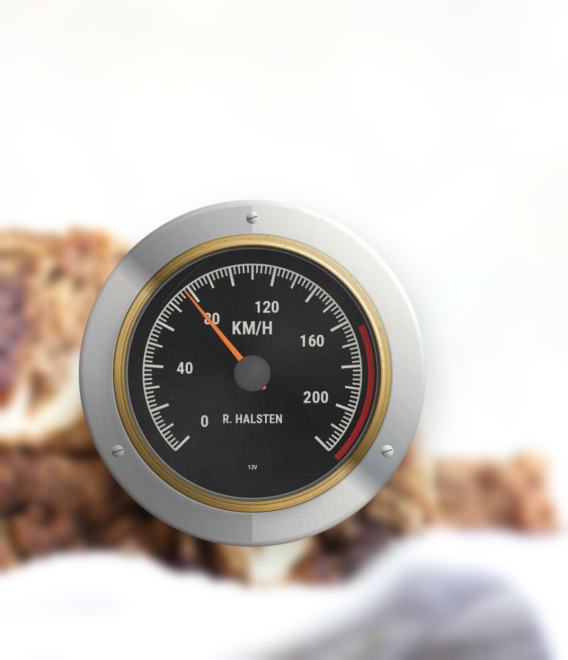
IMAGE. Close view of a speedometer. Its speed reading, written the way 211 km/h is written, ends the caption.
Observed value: 78 km/h
